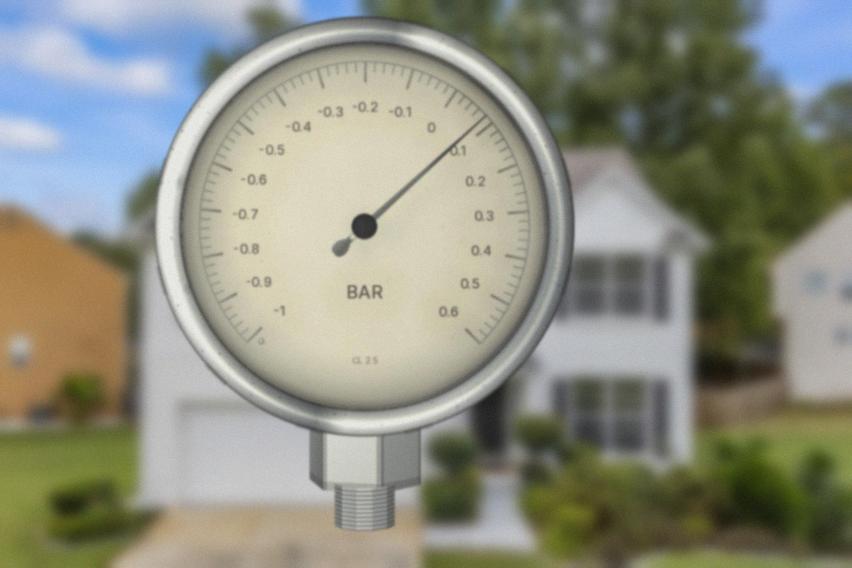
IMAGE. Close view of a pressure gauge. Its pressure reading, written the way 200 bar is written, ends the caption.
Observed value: 0.08 bar
